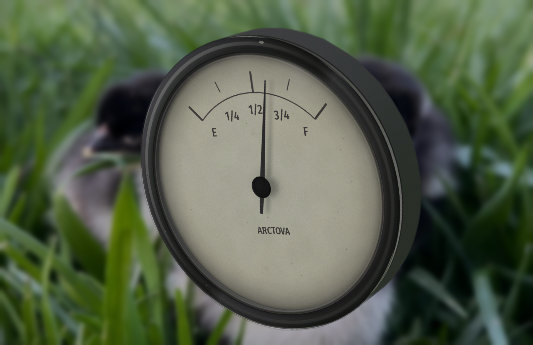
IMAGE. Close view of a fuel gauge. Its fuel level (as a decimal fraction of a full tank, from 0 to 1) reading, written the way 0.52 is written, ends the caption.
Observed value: 0.625
